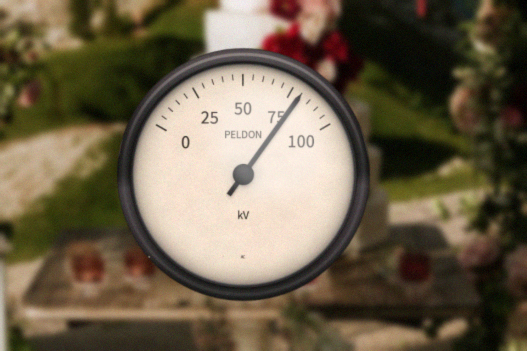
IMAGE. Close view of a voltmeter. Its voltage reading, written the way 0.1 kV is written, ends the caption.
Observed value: 80 kV
